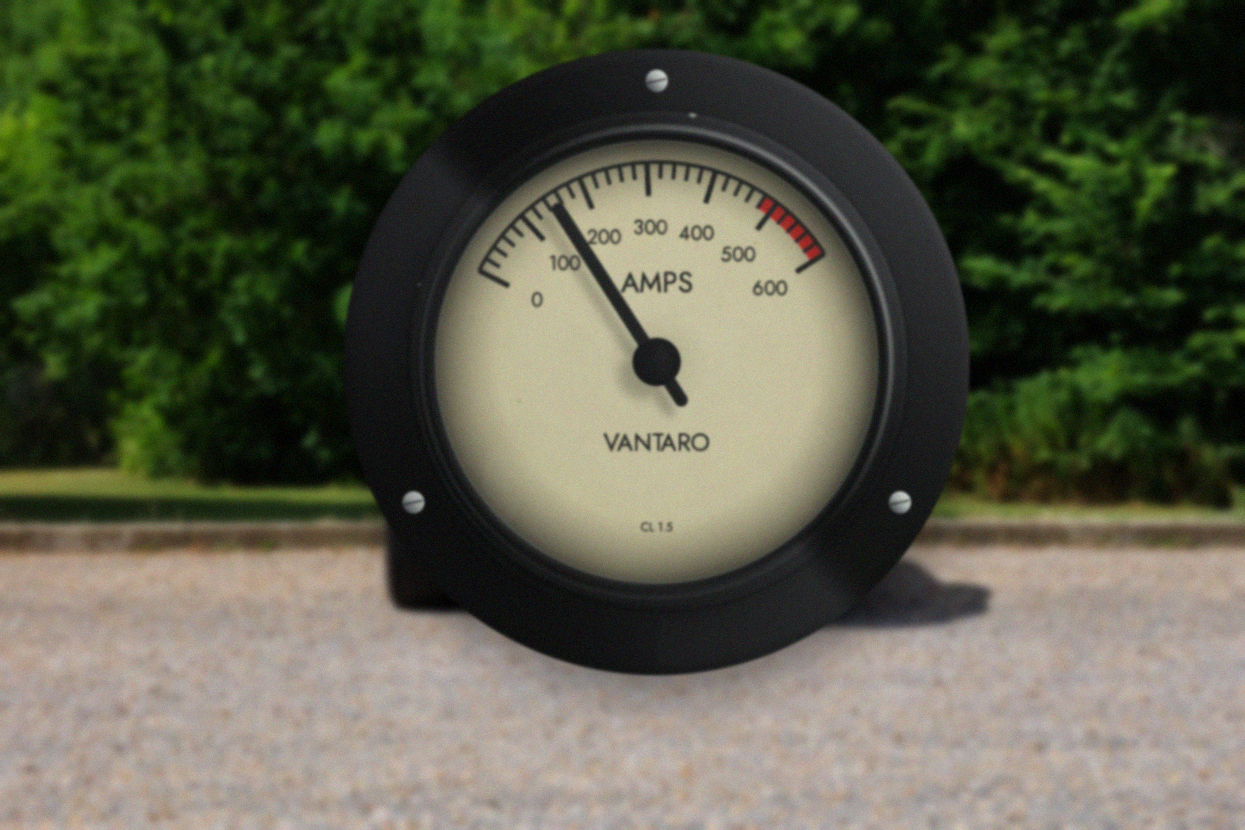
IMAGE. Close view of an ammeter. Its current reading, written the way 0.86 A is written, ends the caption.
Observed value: 150 A
